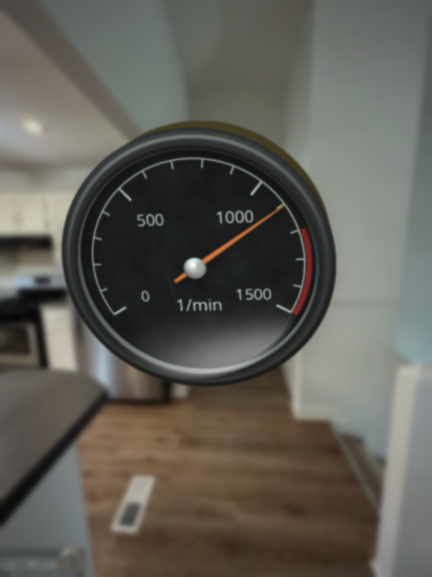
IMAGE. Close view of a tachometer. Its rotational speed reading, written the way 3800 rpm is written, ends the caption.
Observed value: 1100 rpm
